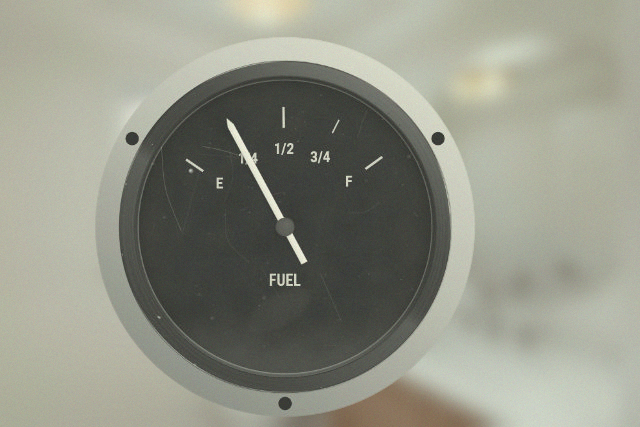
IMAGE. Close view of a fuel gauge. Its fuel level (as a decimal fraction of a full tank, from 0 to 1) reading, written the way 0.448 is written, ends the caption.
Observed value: 0.25
